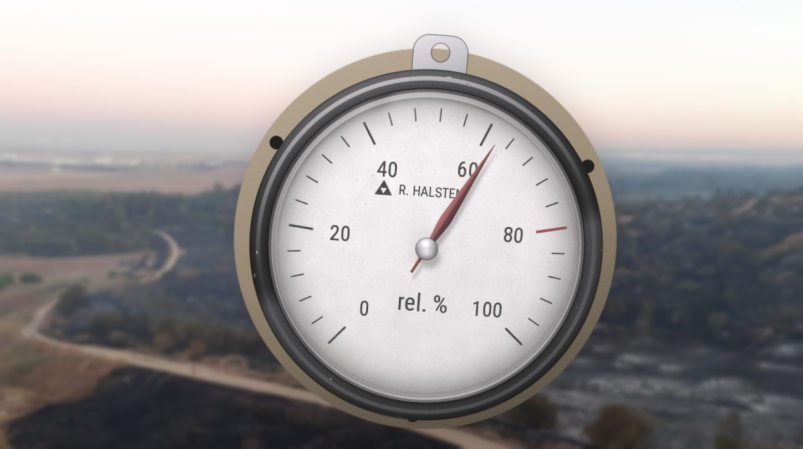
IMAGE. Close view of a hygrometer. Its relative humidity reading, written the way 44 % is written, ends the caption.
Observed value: 62 %
